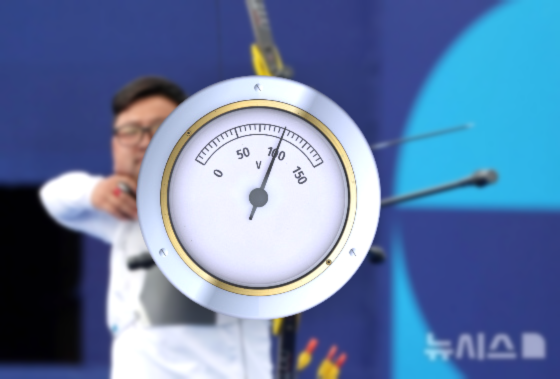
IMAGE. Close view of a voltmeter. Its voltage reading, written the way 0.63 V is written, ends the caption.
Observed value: 100 V
